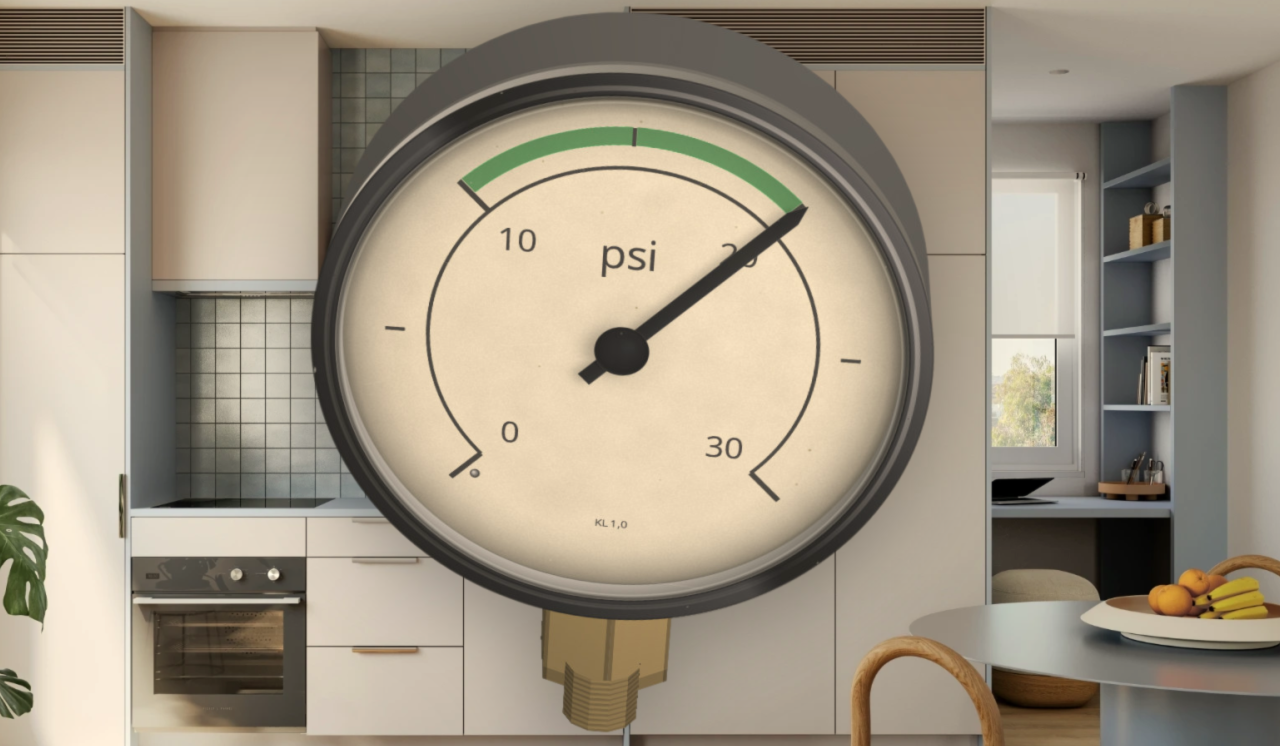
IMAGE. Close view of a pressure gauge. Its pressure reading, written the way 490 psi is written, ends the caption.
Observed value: 20 psi
